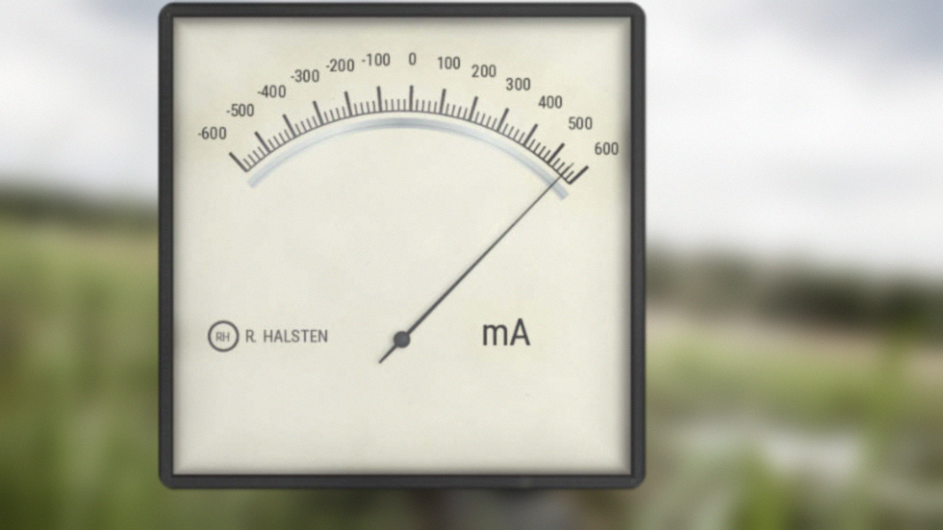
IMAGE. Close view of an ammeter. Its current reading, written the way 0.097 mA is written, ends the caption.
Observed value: 560 mA
